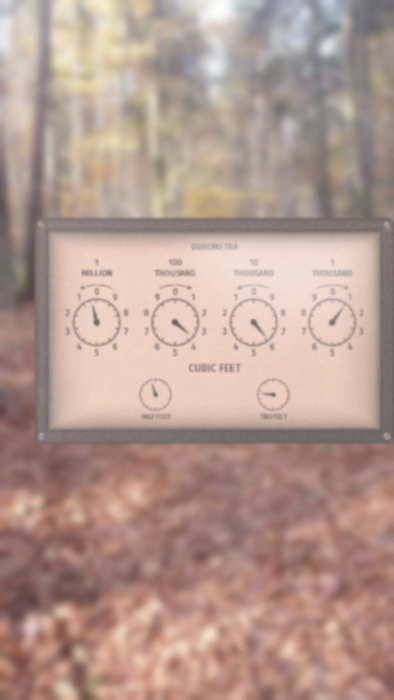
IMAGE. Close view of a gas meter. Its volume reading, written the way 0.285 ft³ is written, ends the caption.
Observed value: 36100 ft³
